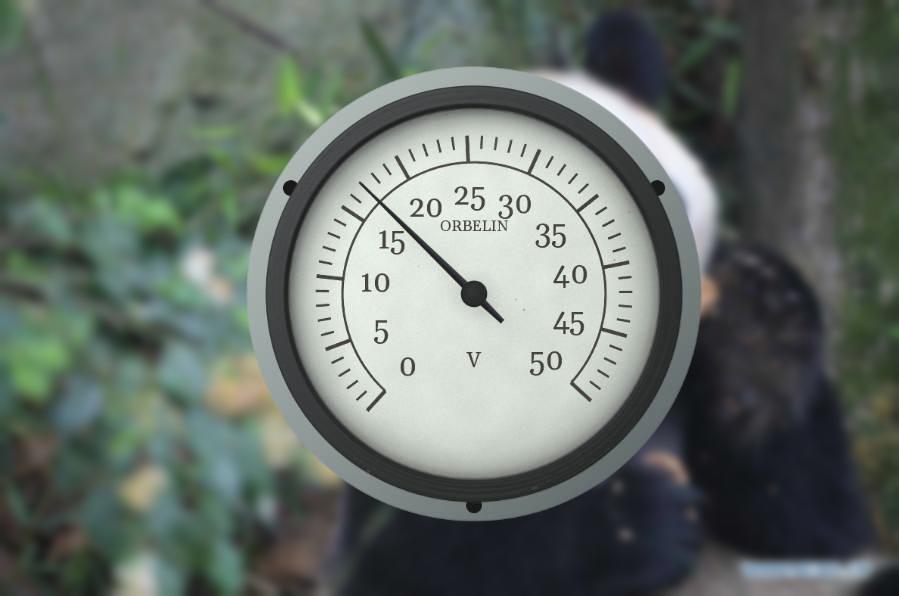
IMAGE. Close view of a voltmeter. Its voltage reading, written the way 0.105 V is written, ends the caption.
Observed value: 17 V
